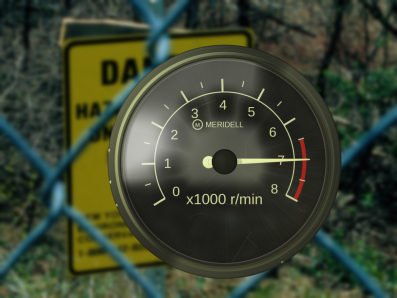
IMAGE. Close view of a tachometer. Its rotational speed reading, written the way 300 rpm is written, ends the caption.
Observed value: 7000 rpm
